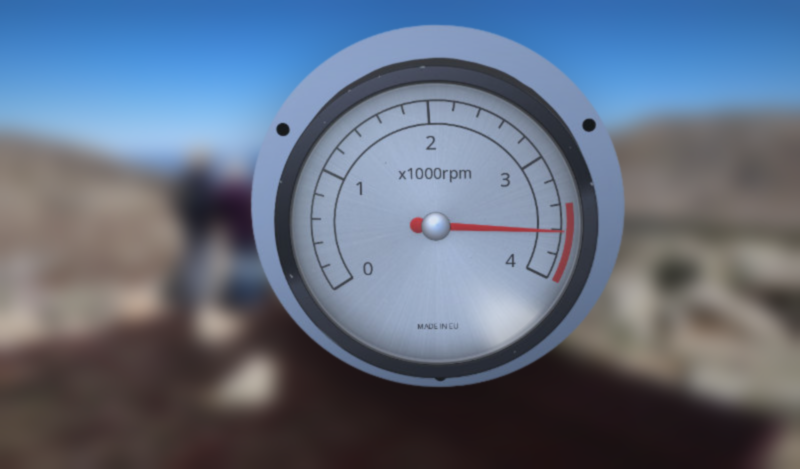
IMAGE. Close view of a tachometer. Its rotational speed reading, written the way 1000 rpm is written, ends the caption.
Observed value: 3600 rpm
